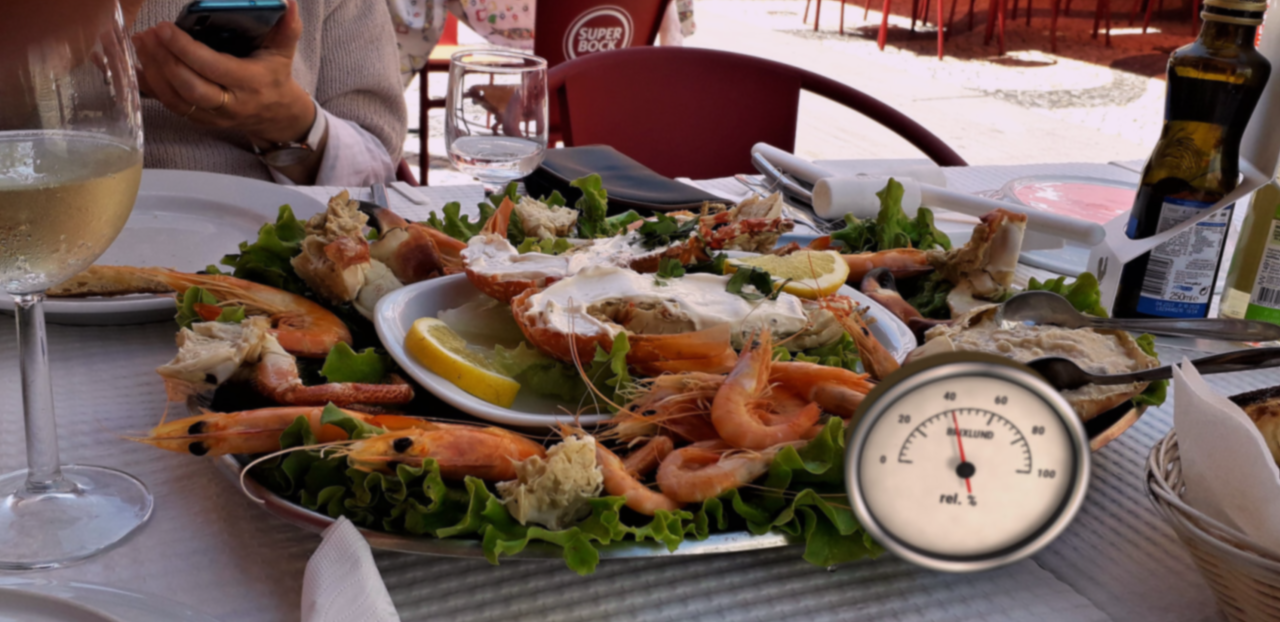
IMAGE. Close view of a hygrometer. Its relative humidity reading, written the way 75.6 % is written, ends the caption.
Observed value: 40 %
